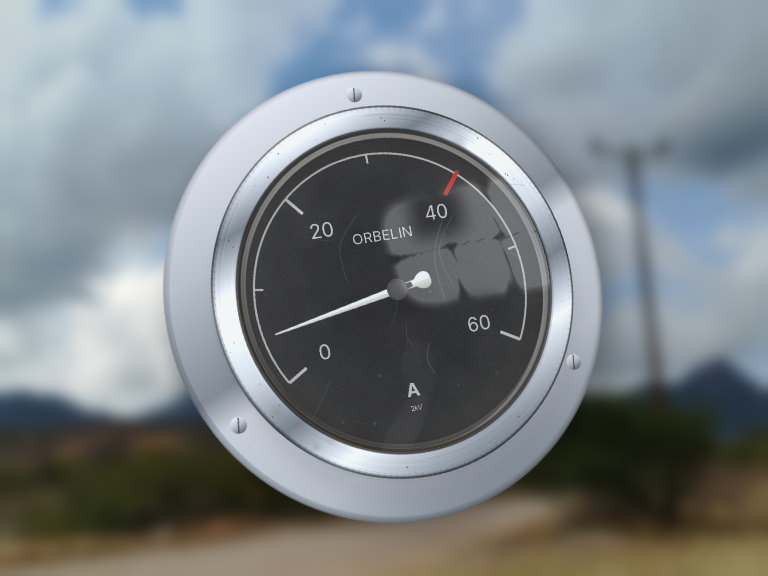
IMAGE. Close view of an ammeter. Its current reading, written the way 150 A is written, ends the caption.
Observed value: 5 A
